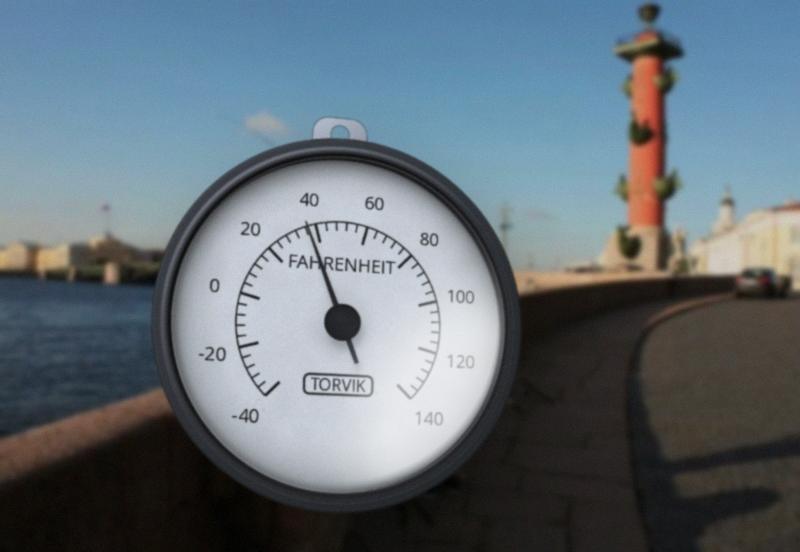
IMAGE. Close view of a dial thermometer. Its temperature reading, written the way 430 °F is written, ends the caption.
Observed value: 36 °F
